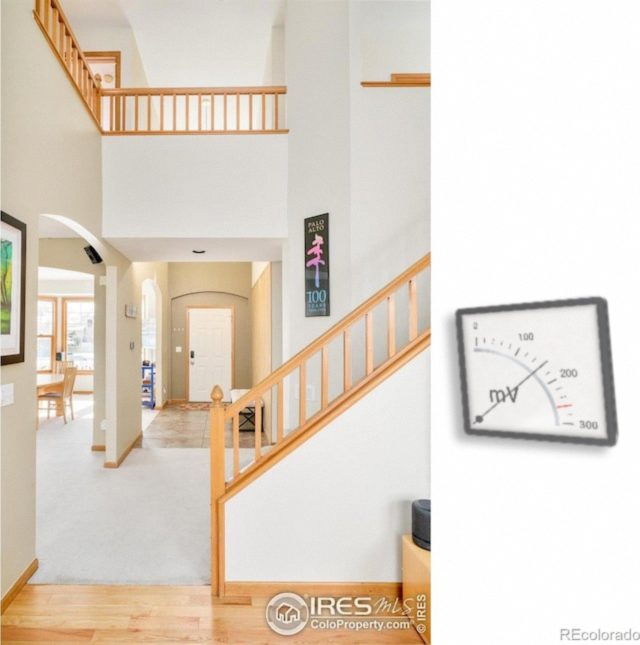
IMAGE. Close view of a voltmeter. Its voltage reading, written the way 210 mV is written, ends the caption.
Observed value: 160 mV
